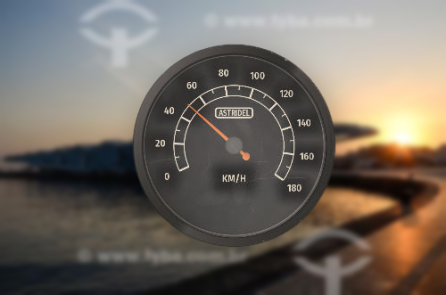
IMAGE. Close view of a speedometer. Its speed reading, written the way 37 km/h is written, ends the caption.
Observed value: 50 km/h
